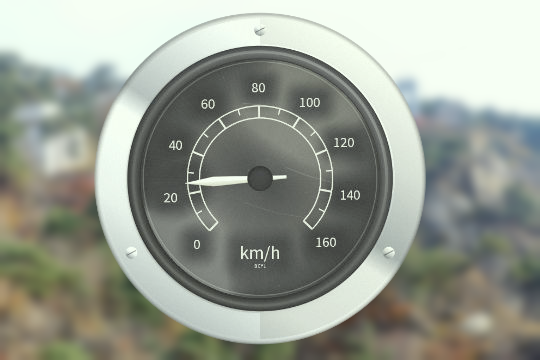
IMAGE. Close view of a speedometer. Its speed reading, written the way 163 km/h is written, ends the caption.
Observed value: 25 km/h
